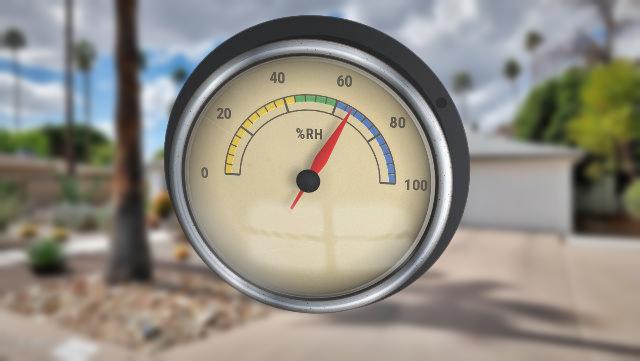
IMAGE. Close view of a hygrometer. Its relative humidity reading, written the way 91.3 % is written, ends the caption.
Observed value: 66 %
